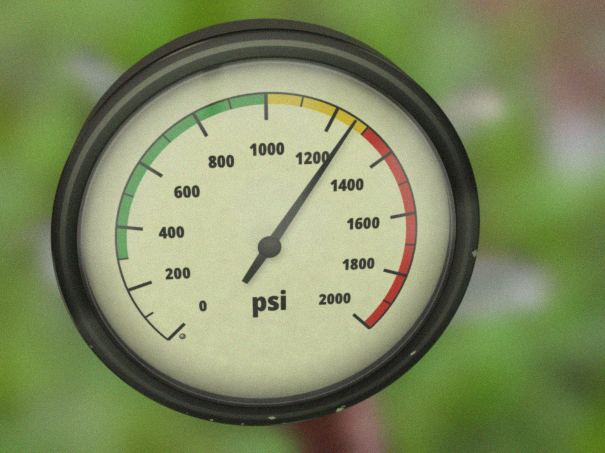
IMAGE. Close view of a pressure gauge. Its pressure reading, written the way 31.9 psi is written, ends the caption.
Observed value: 1250 psi
